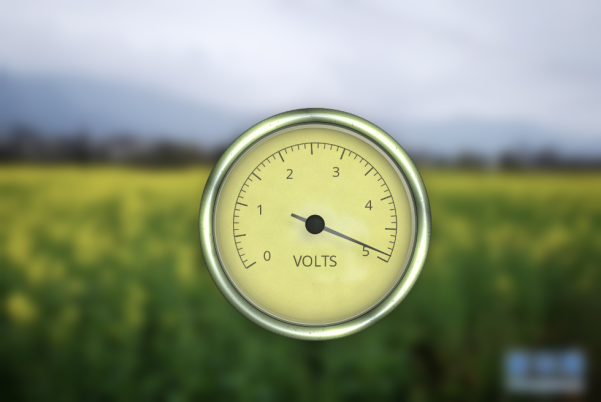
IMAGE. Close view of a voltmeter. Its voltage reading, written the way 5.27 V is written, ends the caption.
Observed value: 4.9 V
